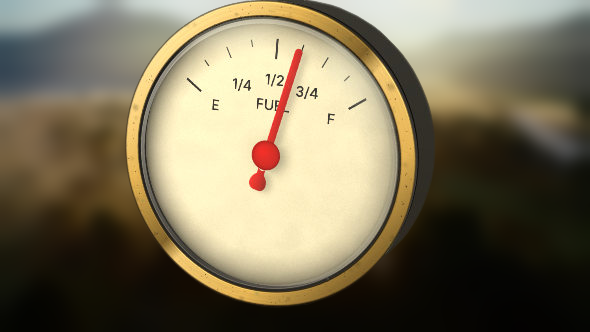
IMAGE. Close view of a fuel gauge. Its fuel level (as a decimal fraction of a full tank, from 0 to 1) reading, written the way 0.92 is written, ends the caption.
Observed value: 0.625
